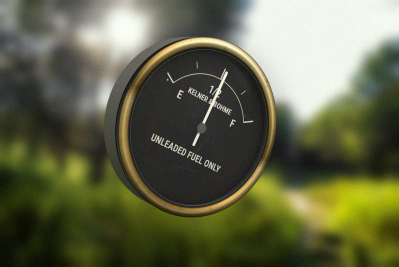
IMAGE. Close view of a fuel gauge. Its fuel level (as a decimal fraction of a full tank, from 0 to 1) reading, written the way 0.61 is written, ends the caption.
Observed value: 0.5
